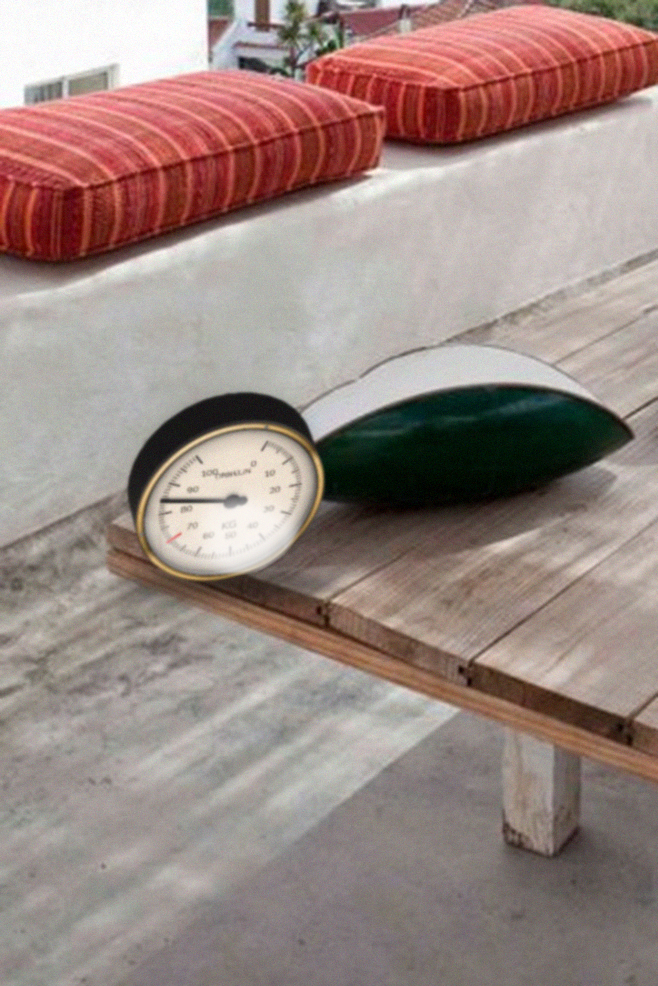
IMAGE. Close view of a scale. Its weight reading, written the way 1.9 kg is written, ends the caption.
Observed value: 85 kg
